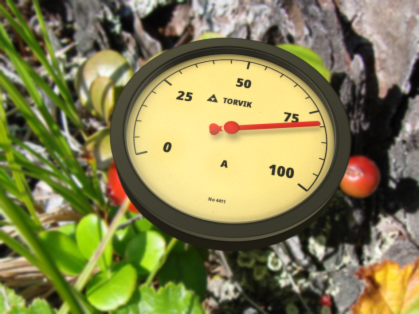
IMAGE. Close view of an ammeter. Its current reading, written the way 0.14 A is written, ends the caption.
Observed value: 80 A
